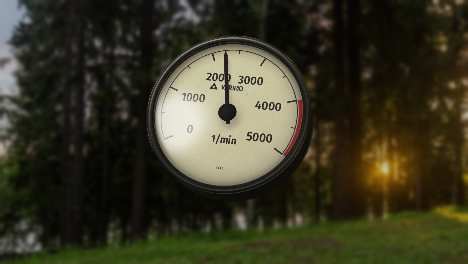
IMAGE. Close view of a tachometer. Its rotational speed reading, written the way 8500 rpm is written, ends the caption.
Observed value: 2250 rpm
